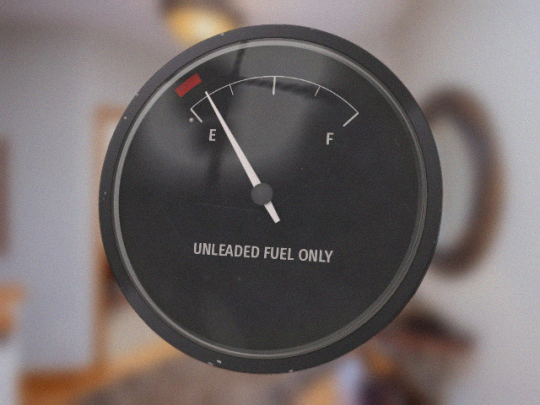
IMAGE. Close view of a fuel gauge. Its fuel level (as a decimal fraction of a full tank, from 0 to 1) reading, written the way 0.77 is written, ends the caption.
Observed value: 0.125
